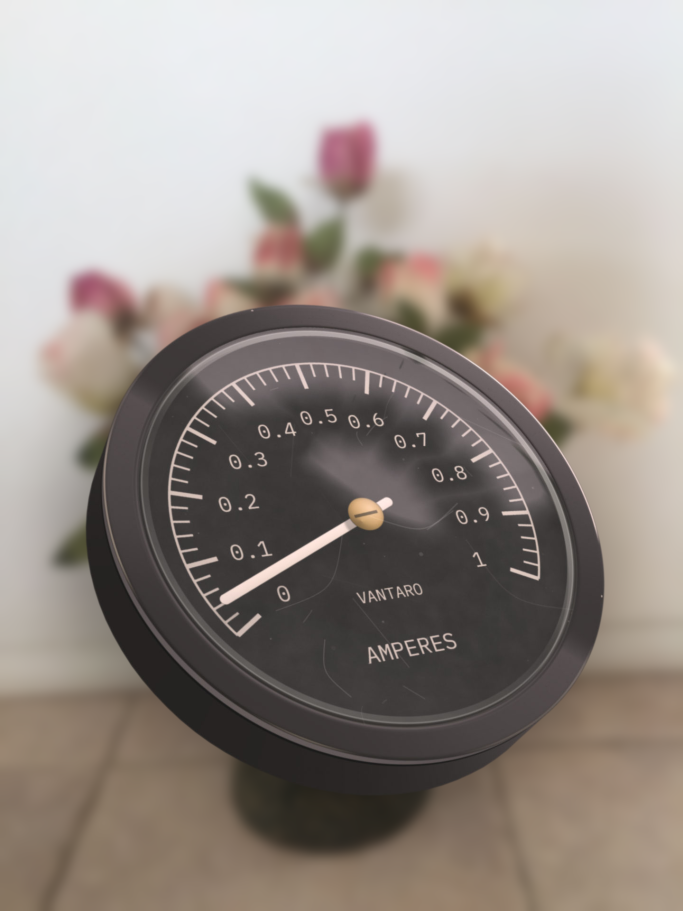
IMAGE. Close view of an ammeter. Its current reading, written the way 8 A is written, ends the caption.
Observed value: 0.04 A
